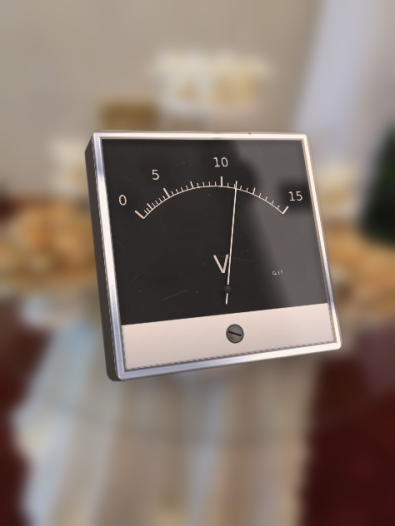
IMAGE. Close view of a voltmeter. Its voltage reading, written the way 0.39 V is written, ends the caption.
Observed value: 11 V
